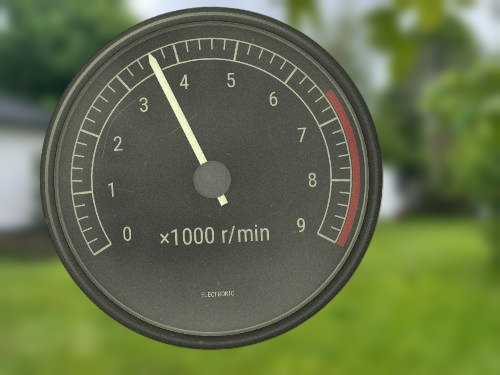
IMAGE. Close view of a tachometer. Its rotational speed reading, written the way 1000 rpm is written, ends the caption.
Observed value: 3600 rpm
